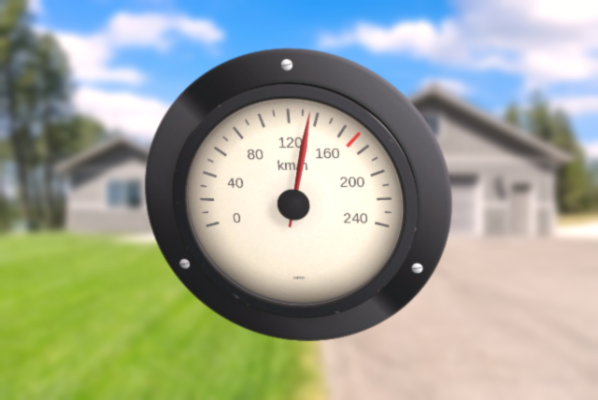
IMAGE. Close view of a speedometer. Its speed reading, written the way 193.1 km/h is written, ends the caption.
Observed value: 135 km/h
